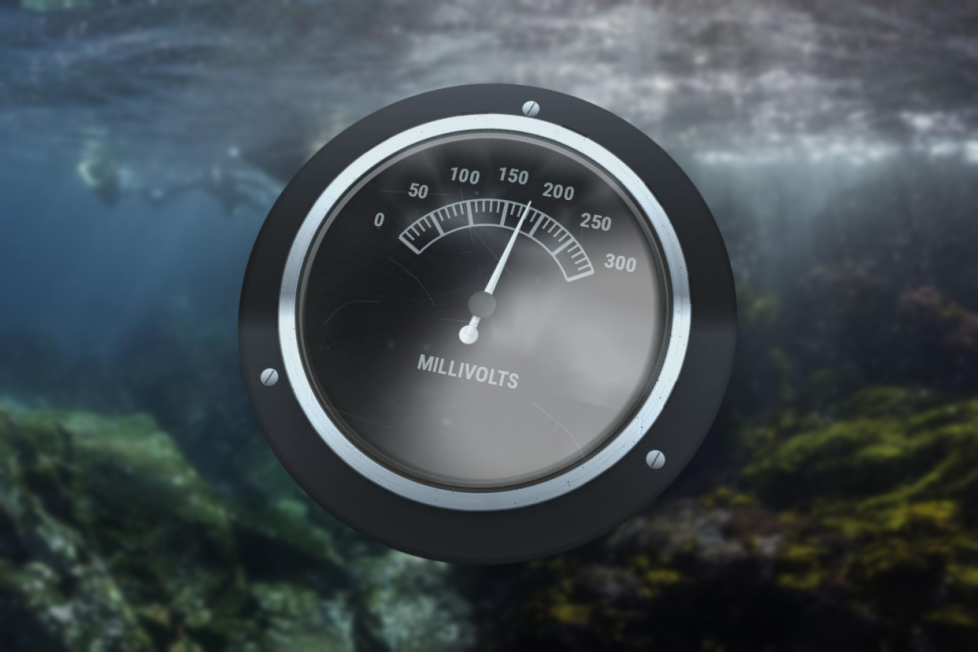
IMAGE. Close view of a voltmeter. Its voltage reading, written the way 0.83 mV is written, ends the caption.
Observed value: 180 mV
